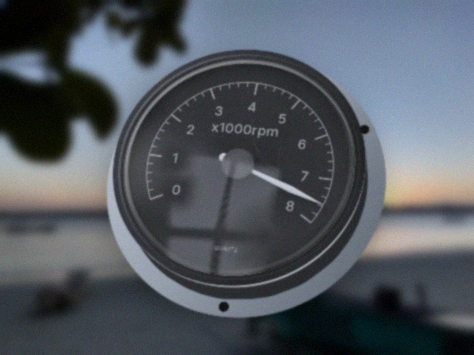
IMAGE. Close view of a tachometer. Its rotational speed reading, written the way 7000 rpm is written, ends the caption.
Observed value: 7600 rpm
